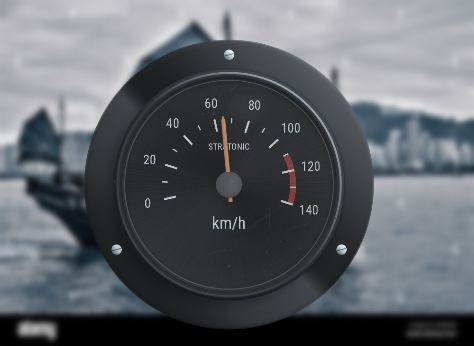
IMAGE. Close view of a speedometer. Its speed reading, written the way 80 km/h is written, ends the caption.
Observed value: 65 km/h
